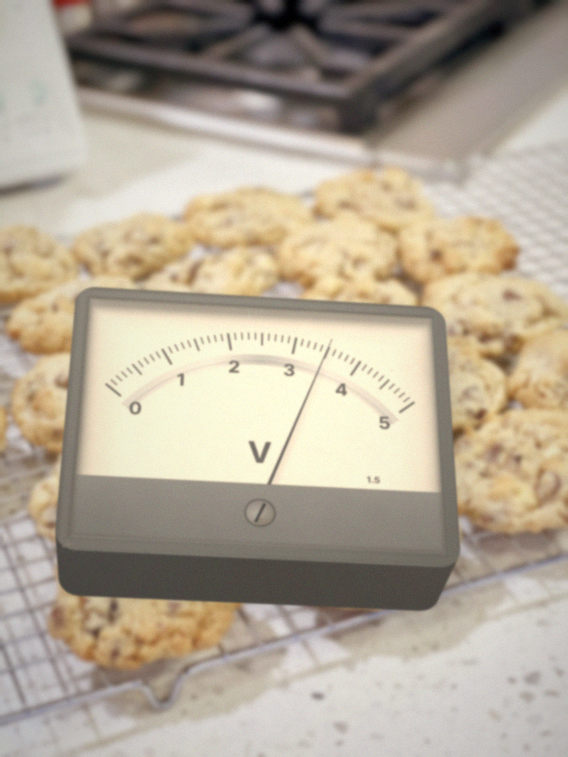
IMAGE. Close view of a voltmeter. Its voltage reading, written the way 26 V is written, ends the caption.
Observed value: 3.5 V
